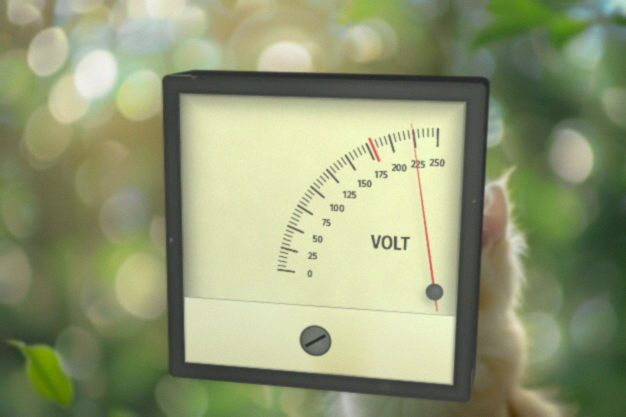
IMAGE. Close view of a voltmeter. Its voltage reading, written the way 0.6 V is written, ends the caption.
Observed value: 225 V
